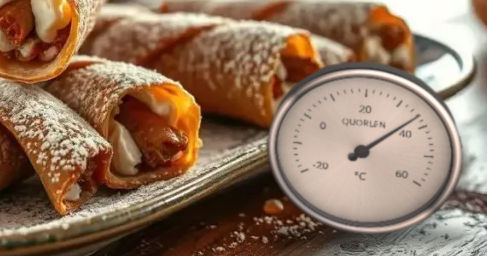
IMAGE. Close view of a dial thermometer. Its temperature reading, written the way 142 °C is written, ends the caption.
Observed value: 36 °C
